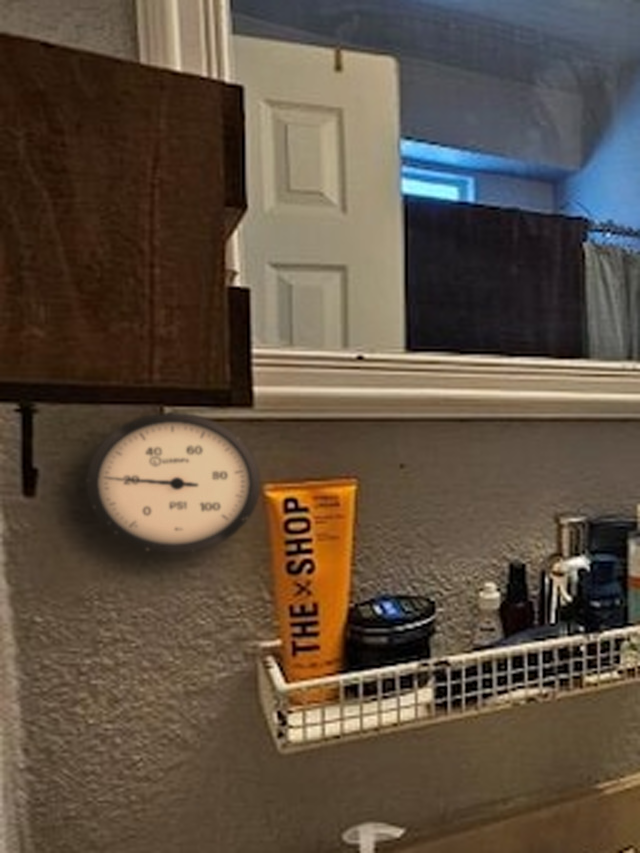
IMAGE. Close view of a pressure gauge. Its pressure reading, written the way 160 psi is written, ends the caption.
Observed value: 20 psi
